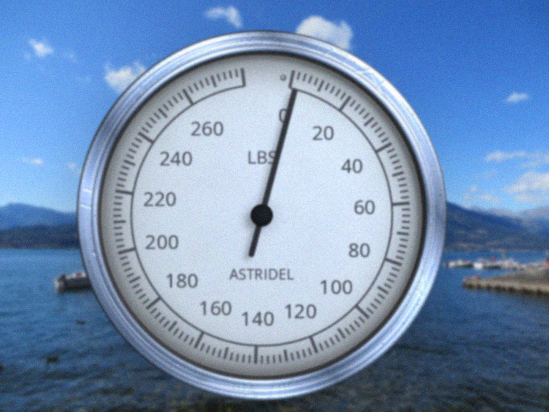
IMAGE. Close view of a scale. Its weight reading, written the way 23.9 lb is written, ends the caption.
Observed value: 2 lb
